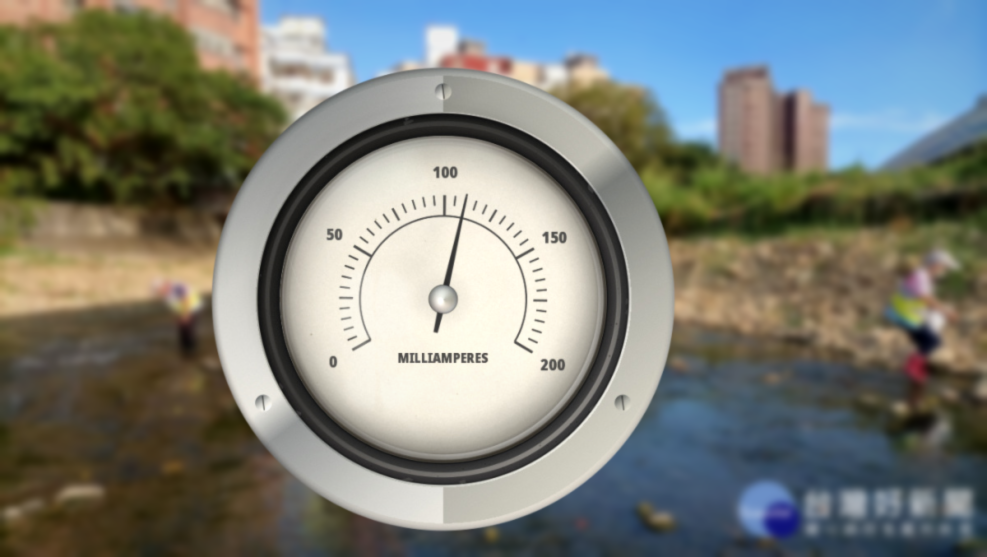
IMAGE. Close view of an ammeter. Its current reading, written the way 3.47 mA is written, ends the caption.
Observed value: 110 mA
